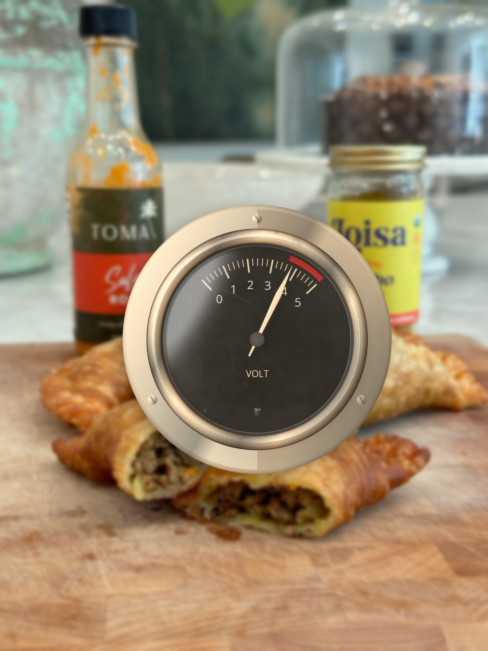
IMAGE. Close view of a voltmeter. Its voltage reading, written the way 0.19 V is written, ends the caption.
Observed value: 3.8 V
